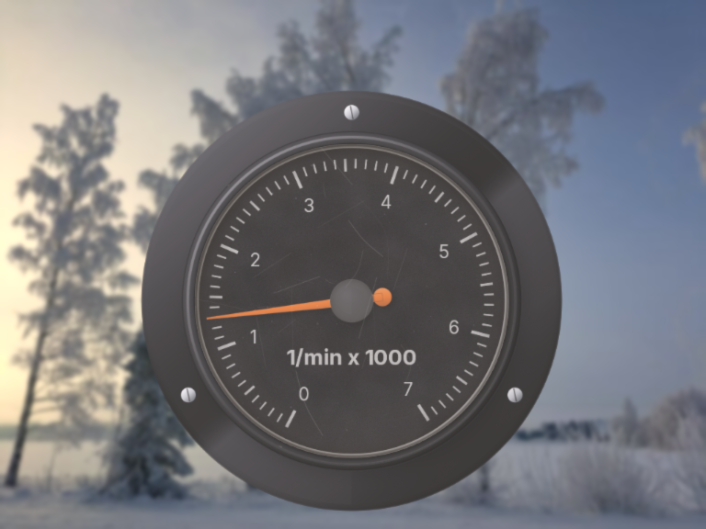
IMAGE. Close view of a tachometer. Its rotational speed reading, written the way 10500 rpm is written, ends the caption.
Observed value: 1300 rpm
